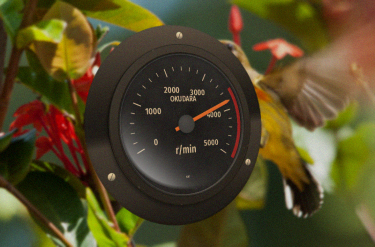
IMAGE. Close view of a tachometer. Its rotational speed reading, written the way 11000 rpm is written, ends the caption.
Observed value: 3800 rpm
